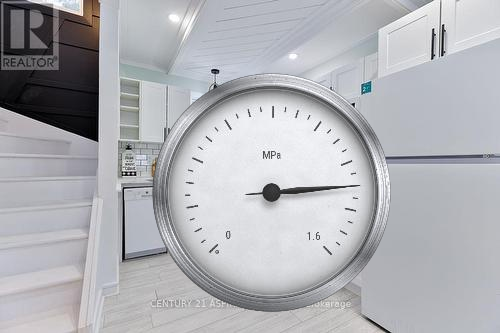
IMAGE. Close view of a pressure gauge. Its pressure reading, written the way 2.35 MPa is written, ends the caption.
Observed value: 1.3 MPa
